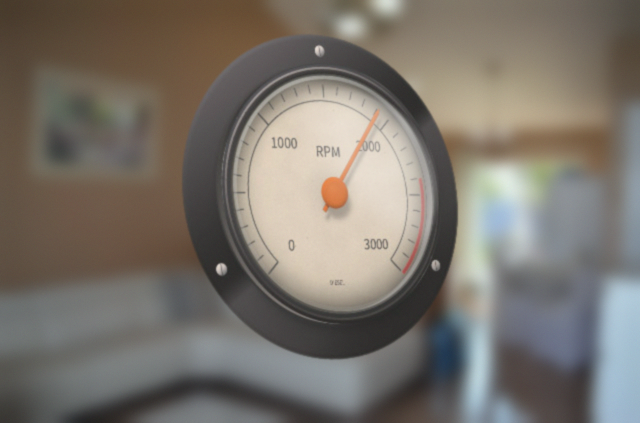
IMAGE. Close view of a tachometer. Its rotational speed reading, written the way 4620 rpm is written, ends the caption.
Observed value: 1900 rpm
